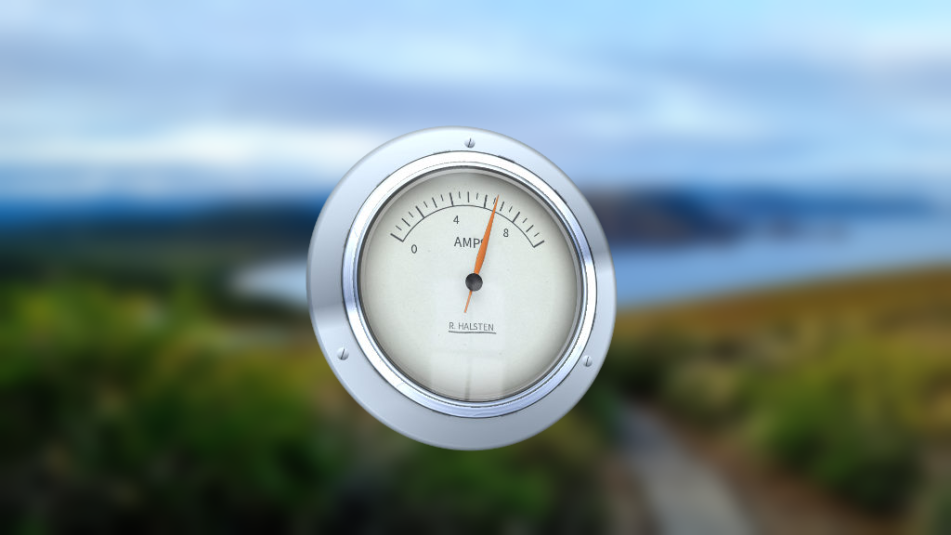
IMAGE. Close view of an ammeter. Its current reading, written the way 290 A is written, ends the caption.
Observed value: 6.5 A
